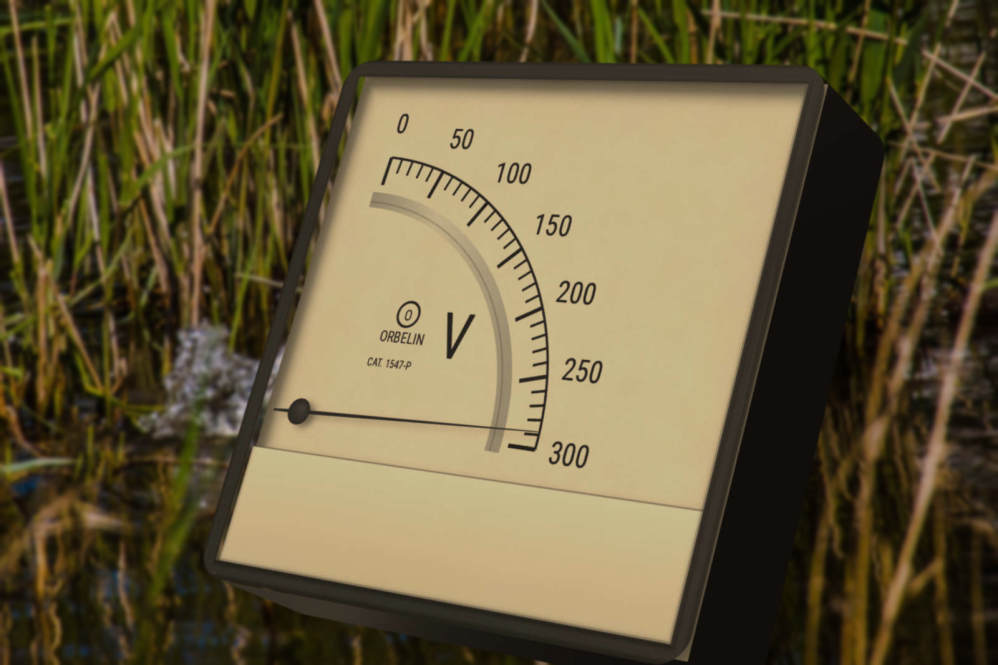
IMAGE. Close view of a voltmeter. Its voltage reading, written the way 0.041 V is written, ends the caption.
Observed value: 290 V
